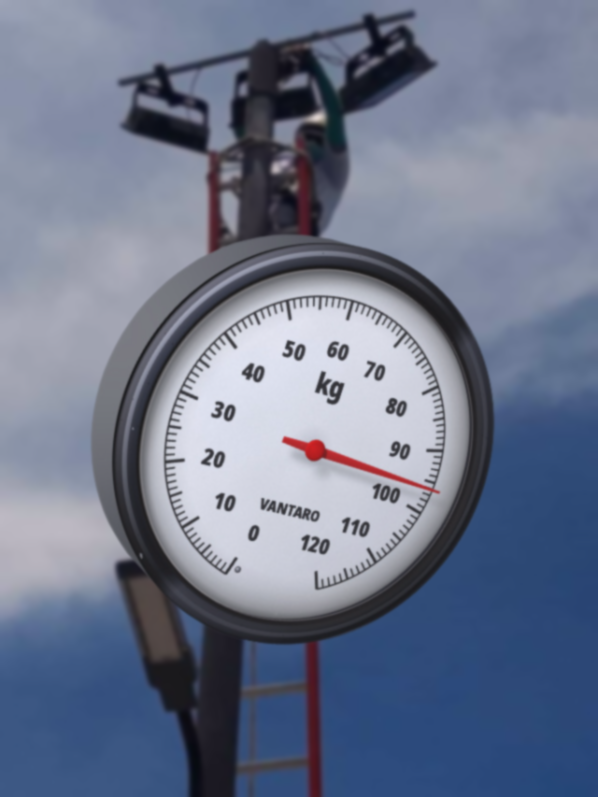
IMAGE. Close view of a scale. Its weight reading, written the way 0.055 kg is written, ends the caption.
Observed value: 96 kg
